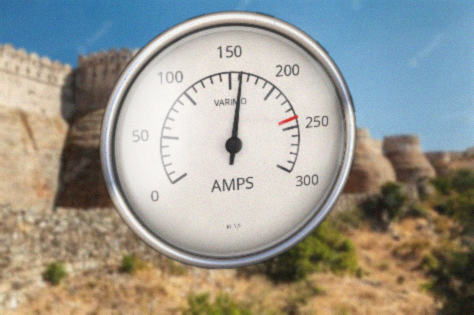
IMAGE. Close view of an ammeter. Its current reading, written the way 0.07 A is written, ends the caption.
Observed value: 160 A
